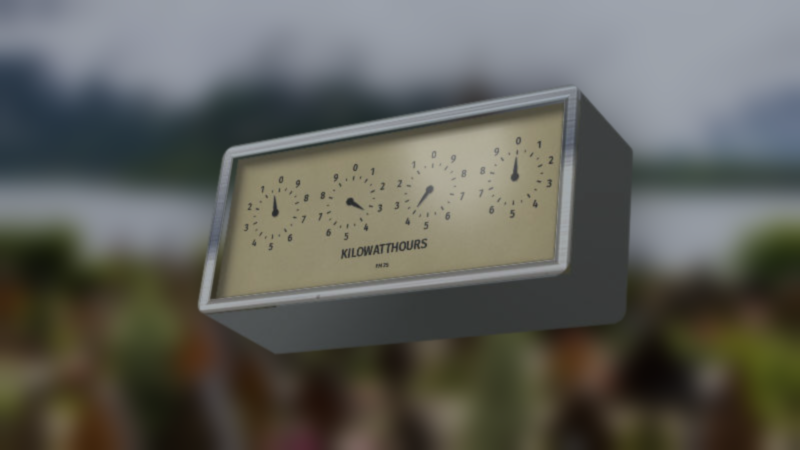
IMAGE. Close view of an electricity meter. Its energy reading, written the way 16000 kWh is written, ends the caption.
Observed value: 340 kWh
